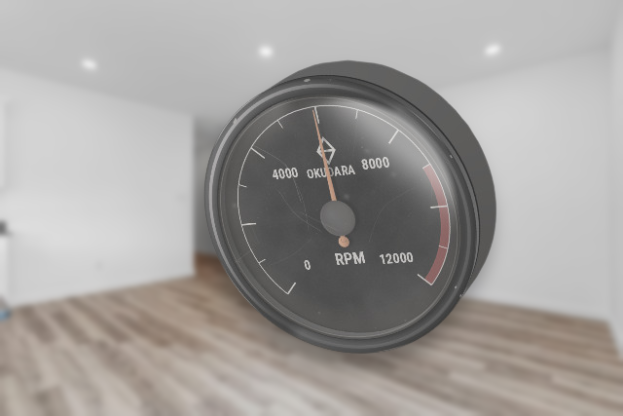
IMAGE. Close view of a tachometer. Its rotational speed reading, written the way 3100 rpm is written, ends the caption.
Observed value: 6000 rpm
